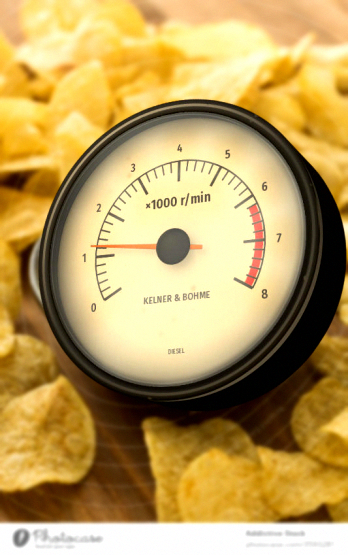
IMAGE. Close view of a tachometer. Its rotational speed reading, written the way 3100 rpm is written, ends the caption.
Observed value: 1200 rpm
